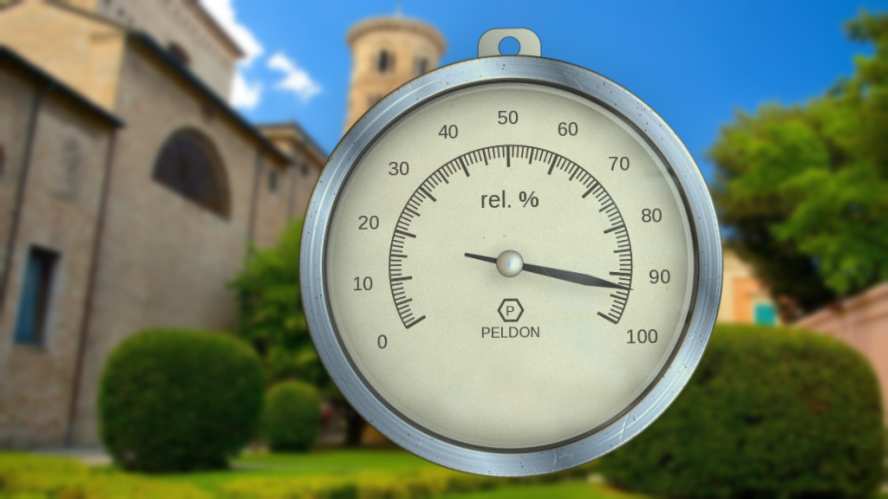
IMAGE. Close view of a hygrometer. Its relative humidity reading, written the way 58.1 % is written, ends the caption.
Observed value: 93 %
